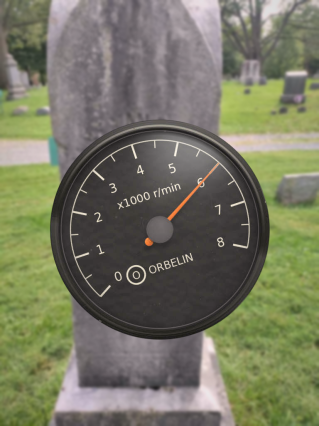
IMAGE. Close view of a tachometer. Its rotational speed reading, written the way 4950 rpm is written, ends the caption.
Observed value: 6000 rpm
